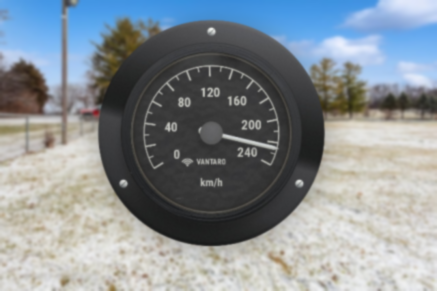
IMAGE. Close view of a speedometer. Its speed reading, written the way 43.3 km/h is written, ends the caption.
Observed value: 225 km/h
